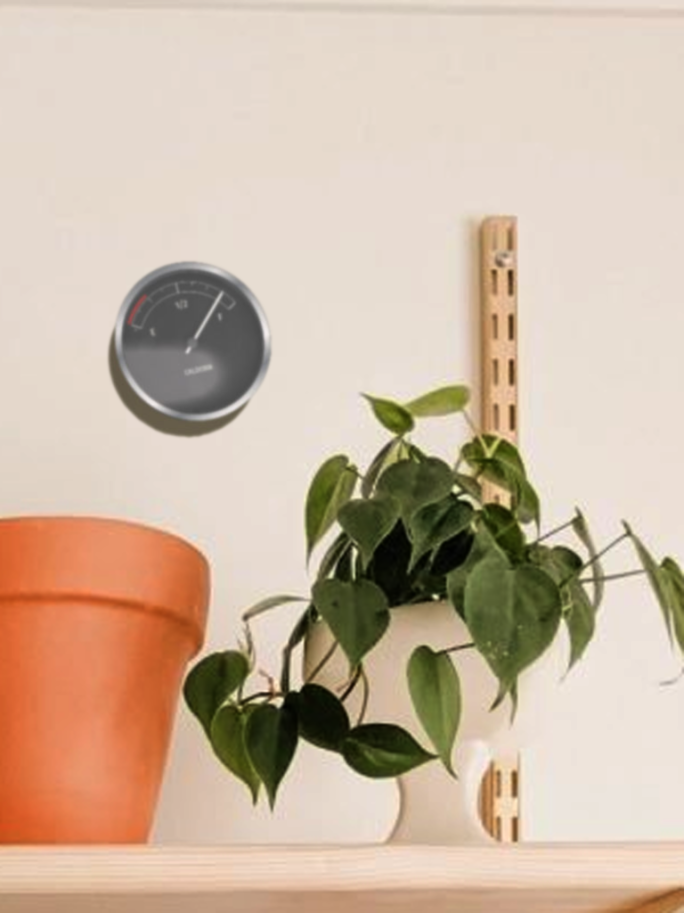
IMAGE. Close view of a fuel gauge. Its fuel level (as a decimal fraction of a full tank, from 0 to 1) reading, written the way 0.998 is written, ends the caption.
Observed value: 0.875
